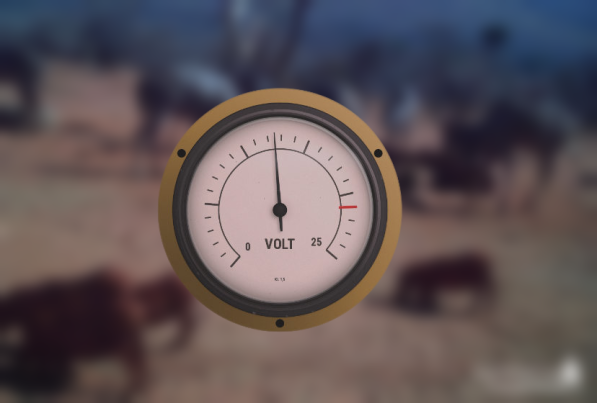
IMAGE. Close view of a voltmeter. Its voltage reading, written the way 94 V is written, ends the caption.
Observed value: 12.5 V
